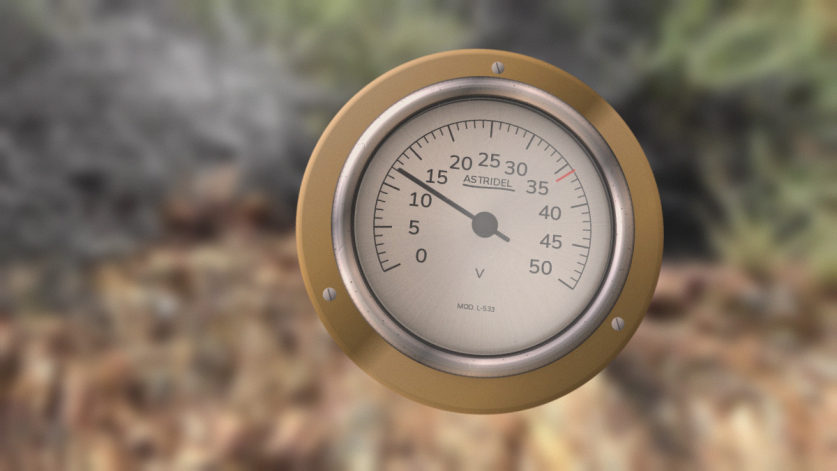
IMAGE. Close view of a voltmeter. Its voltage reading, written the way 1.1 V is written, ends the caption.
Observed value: 12 V
